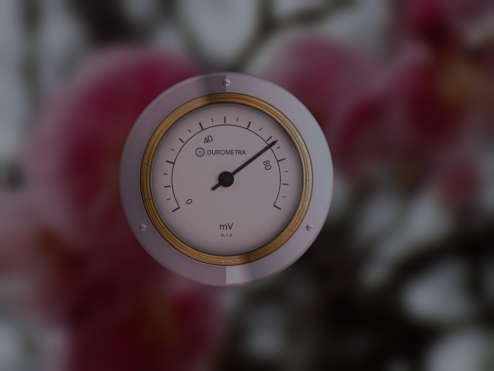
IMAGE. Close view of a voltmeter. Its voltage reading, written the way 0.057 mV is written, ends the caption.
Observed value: 72.5 mV
